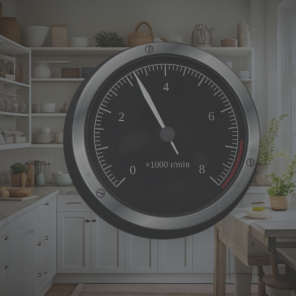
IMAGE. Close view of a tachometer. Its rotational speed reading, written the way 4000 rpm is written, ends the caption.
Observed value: 3200 rpm
